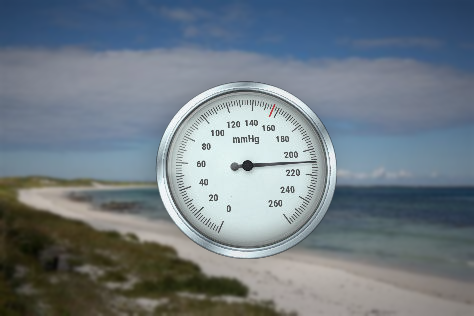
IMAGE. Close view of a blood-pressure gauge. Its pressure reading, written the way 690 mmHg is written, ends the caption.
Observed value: 210 mmHg
